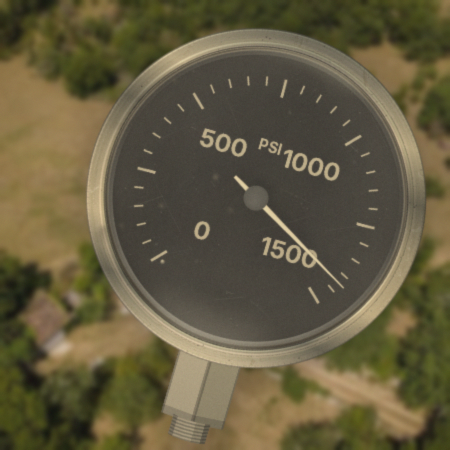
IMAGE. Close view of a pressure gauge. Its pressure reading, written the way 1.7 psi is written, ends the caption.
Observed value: 1425 psi
